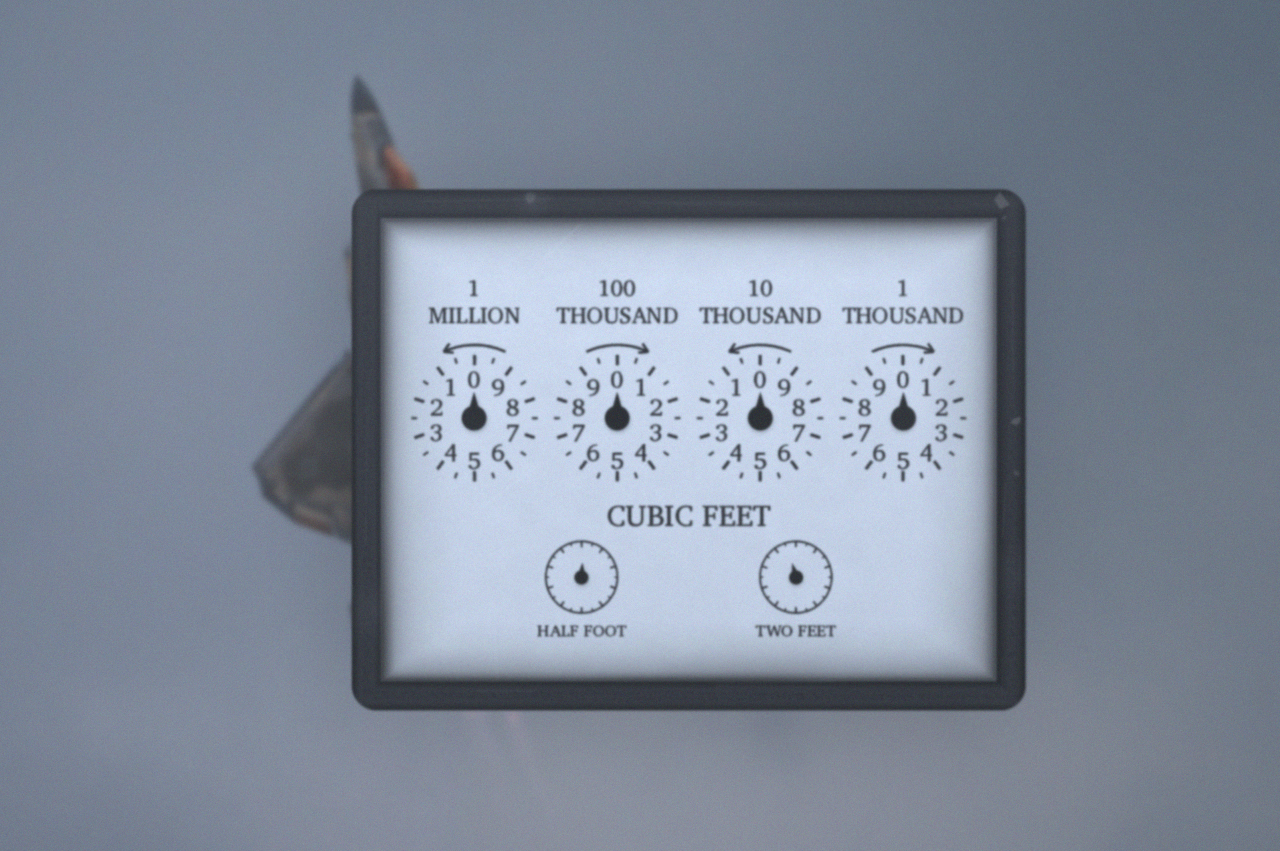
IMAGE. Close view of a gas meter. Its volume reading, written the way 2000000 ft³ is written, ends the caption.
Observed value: 0 ft³
